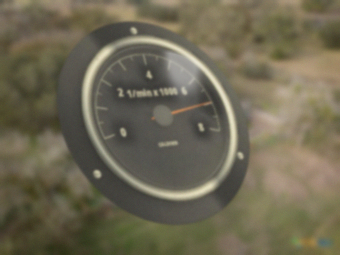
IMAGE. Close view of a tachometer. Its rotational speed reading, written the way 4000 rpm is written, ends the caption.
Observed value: 7000 rpm
